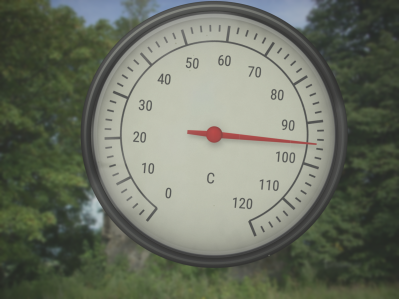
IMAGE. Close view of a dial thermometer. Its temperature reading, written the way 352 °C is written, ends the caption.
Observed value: 95 °C
